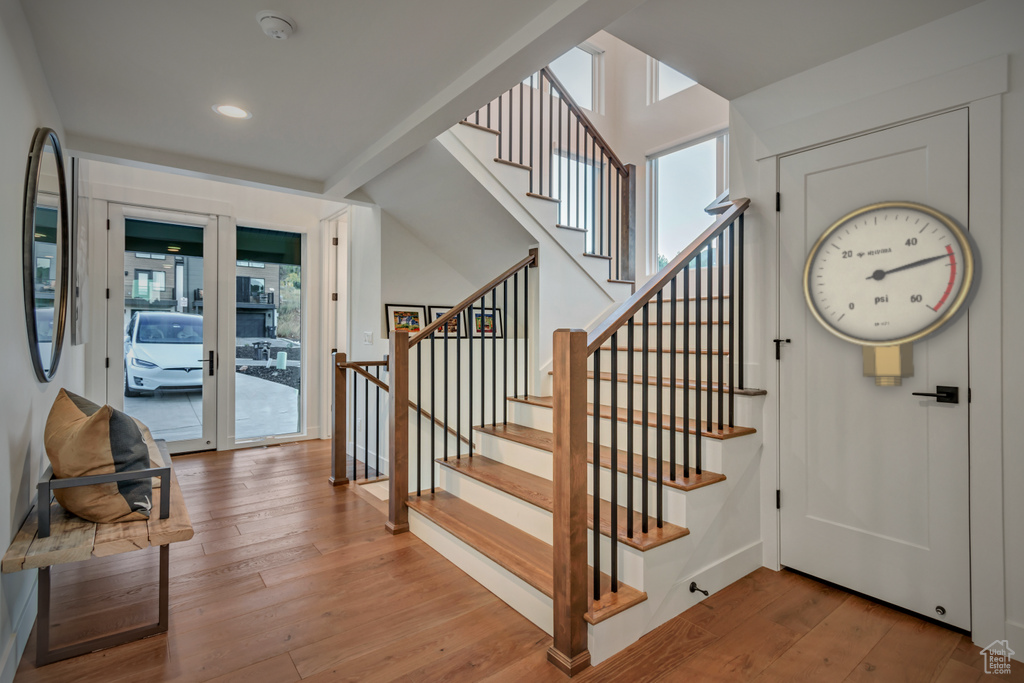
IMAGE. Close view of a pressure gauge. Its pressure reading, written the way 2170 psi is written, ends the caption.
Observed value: 48 psi
